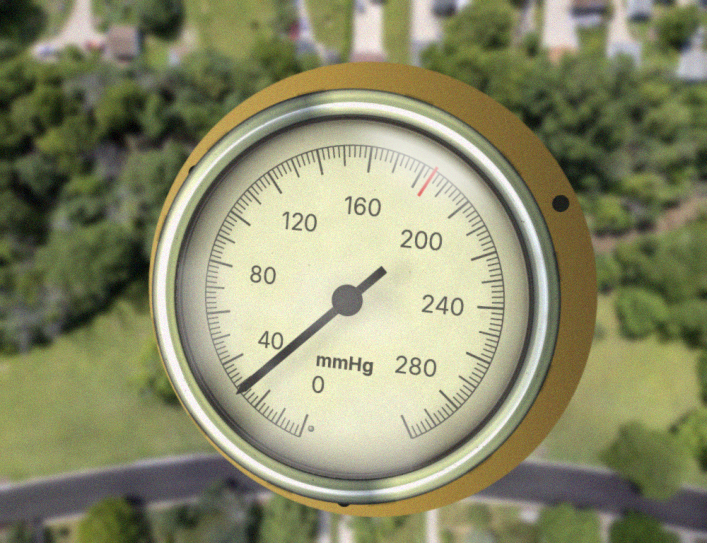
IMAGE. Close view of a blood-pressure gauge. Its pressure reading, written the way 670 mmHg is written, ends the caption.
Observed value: 28 mmHg
